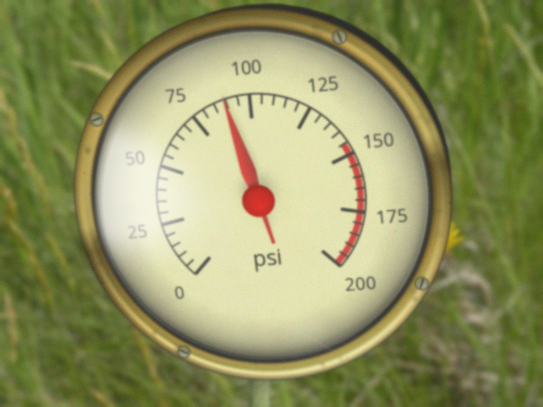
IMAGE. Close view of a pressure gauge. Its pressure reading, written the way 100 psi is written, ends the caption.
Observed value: 90 psi
